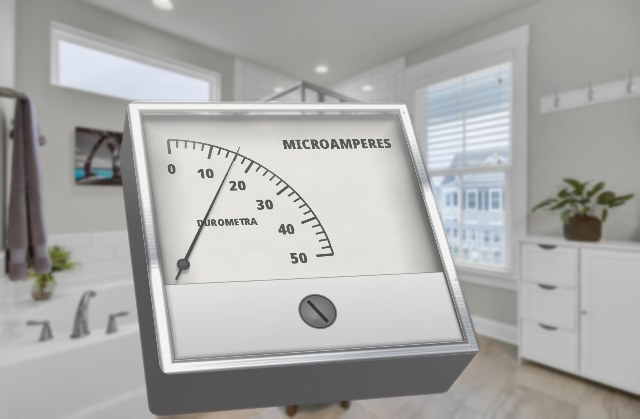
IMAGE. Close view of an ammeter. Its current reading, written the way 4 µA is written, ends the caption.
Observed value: 16 µA
